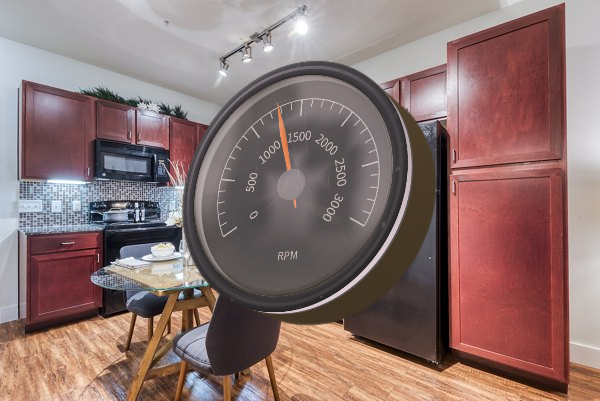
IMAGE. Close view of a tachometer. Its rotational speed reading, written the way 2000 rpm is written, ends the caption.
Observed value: 1300 rpm
